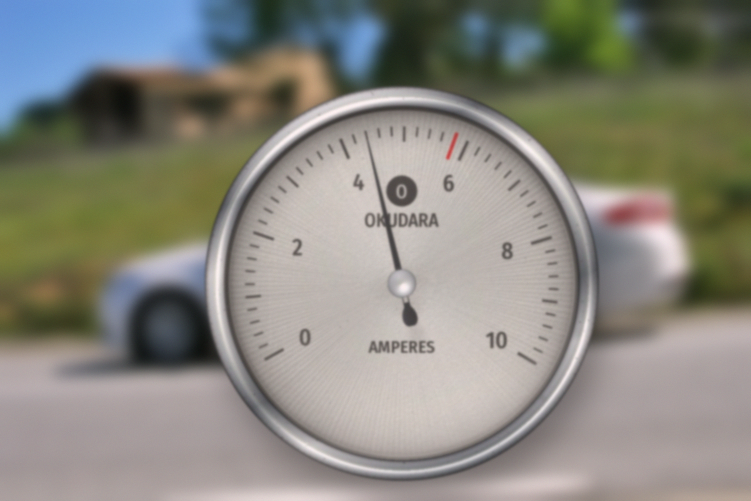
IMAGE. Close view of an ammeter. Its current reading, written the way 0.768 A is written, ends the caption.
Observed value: 4.4 A
